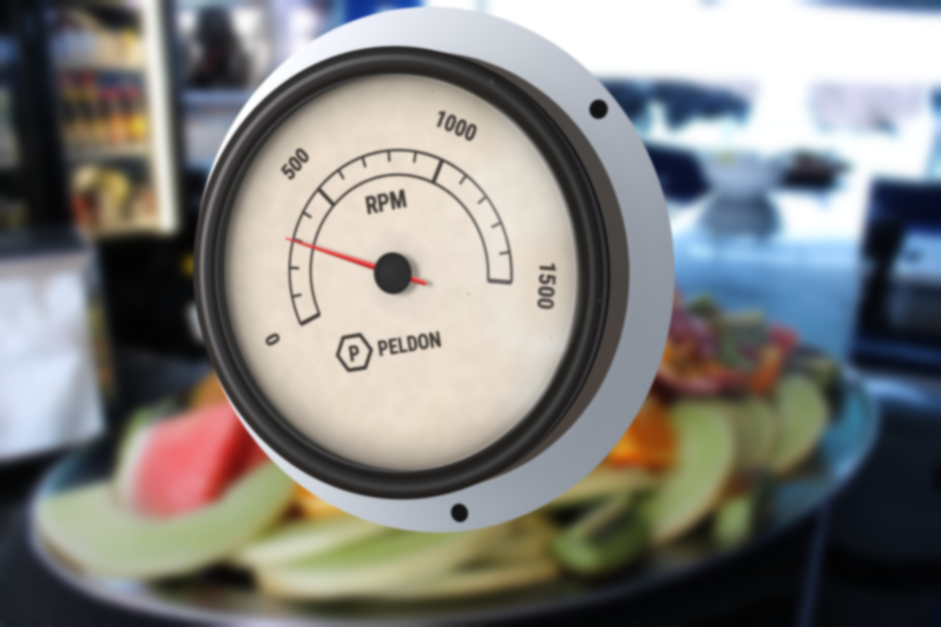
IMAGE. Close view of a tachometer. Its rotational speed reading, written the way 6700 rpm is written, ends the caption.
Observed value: 300 rpm
